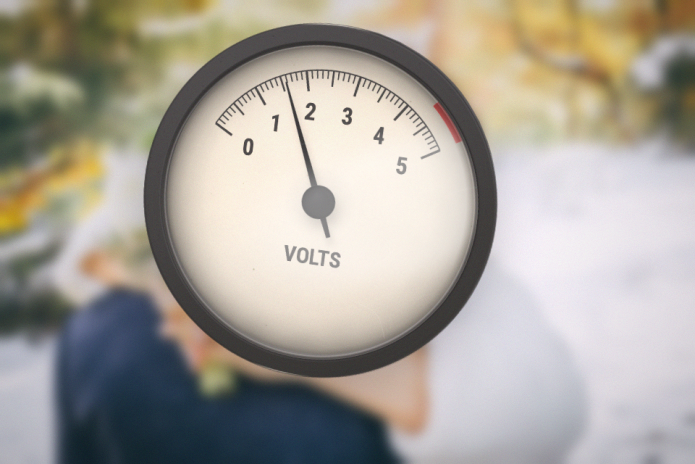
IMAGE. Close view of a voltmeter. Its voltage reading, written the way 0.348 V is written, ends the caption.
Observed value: 1.6 V
